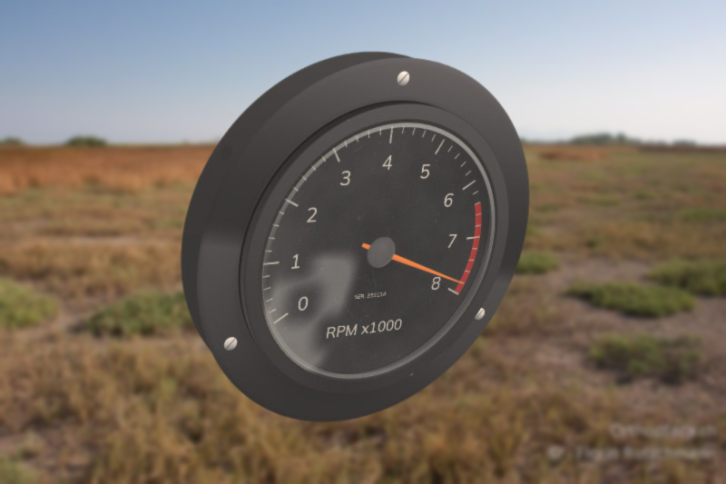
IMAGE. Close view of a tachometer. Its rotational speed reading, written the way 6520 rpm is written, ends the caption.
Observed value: 7800 rpm
